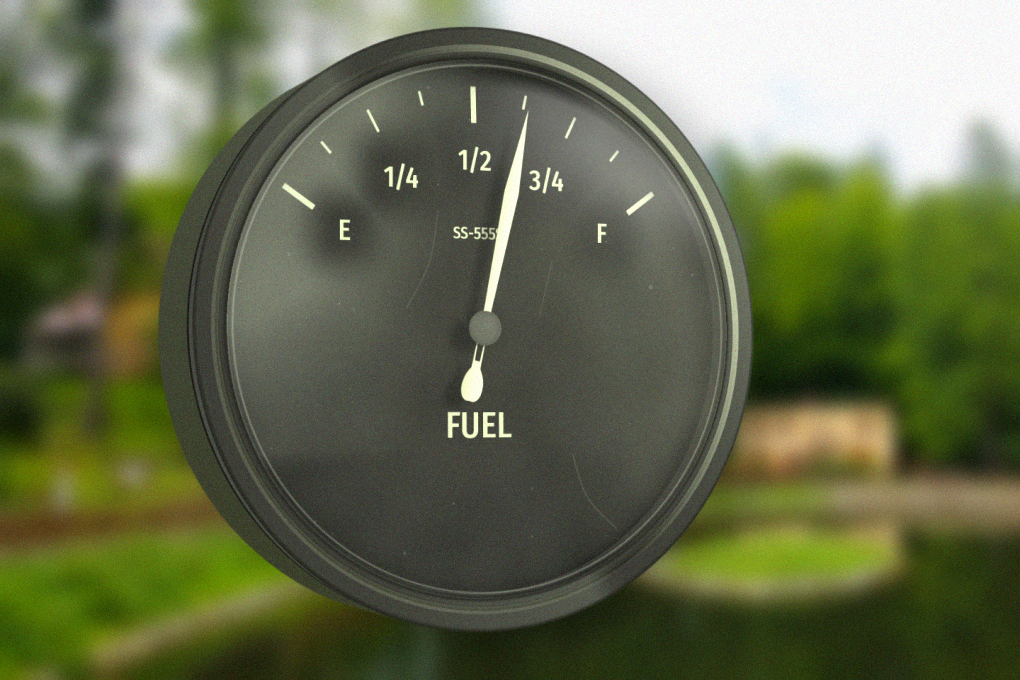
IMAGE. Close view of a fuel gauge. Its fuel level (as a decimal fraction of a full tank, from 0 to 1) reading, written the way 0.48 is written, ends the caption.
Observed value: 0.625
